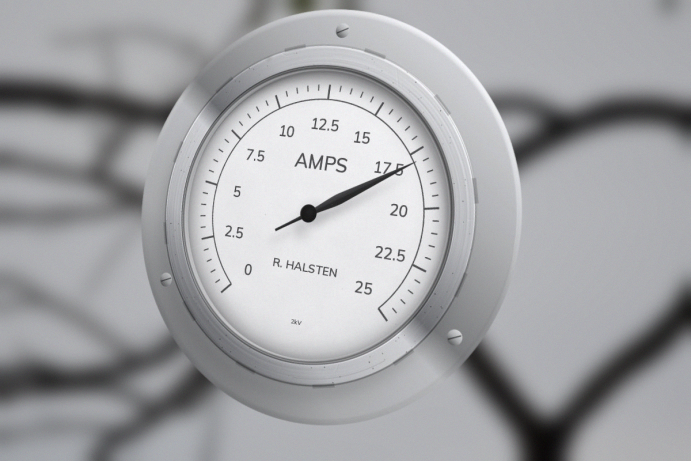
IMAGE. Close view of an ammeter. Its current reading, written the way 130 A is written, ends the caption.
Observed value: 18 A
